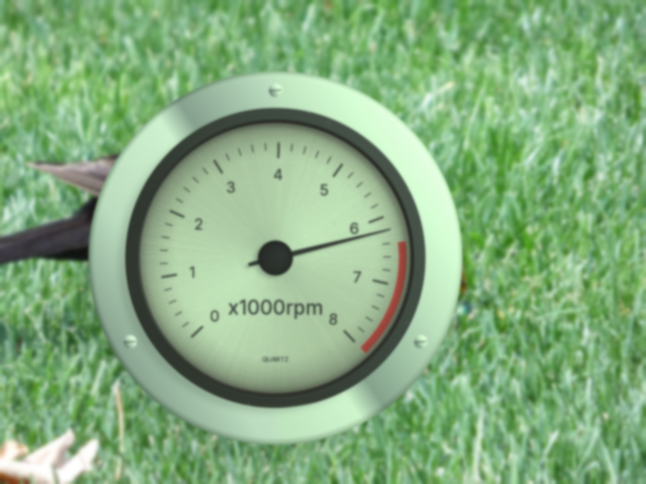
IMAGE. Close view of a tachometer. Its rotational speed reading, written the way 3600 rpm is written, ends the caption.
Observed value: 6200 rpm
